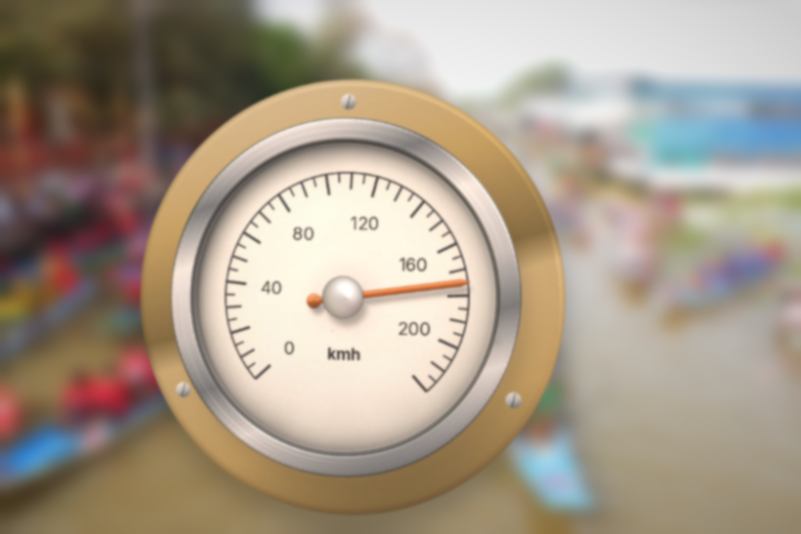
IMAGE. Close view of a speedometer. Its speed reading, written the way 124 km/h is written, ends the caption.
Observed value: 175 km/h
